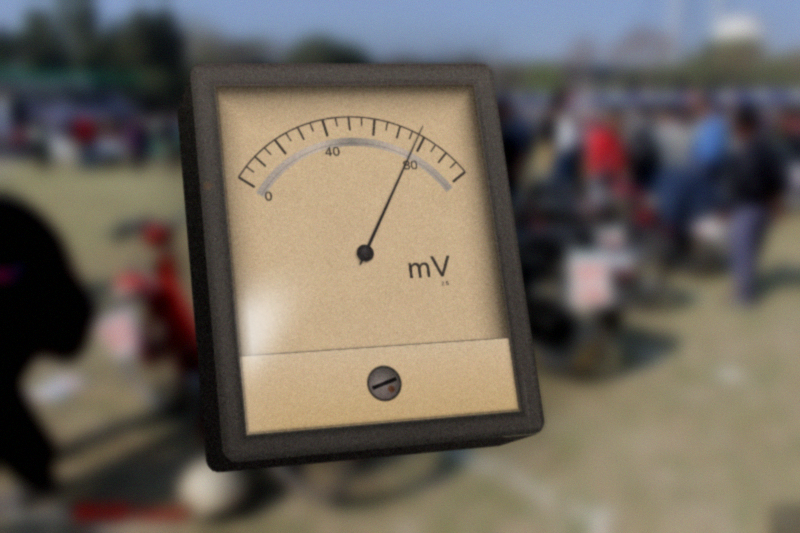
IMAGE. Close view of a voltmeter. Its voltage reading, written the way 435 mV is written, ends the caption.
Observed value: 77.5 mV
